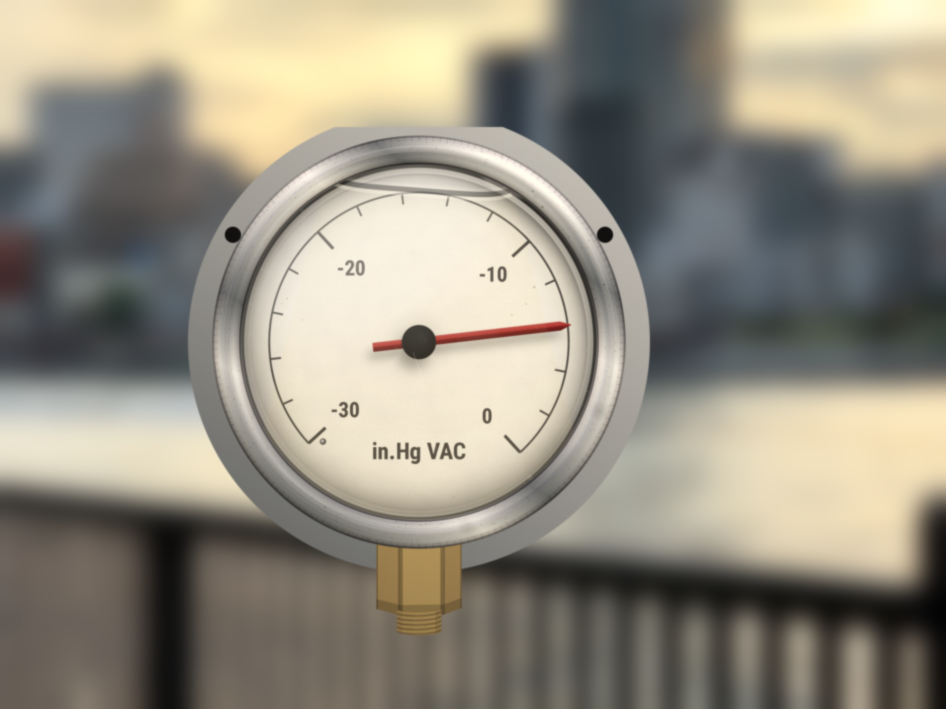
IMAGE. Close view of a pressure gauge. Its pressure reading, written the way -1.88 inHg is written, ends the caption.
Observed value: -6 inHg
